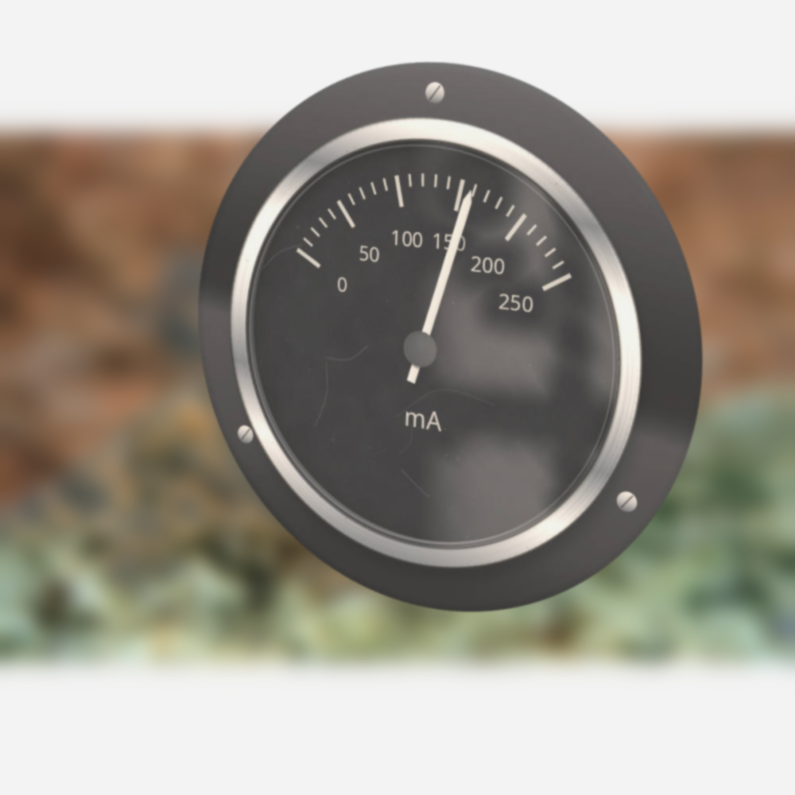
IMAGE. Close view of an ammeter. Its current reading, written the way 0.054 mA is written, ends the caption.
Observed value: 160 mA
